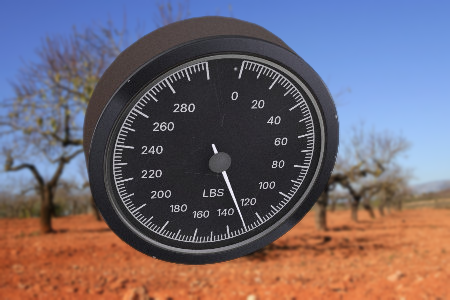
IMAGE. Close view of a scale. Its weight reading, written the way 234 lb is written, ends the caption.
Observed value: 130 lb
